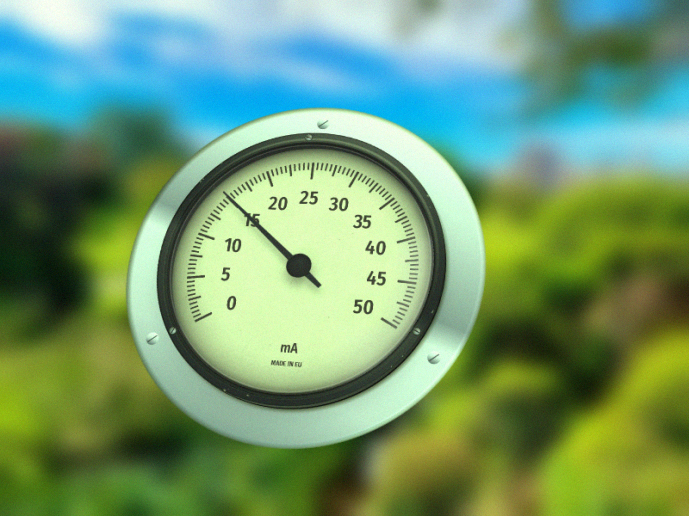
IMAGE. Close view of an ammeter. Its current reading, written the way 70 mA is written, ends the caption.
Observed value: 15 mA
